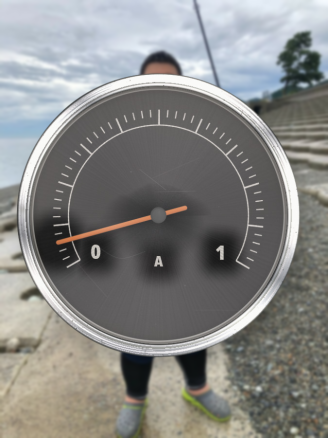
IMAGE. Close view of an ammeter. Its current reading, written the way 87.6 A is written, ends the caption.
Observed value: 0.06 A
